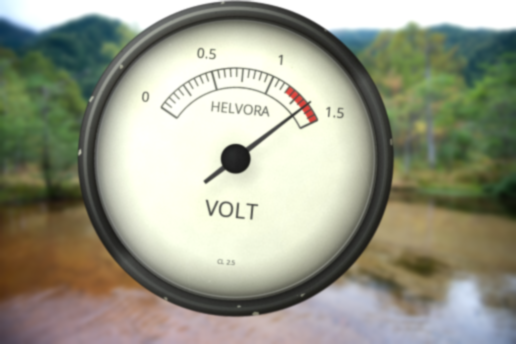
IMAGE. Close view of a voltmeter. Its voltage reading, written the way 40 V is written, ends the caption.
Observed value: 1.35 V
